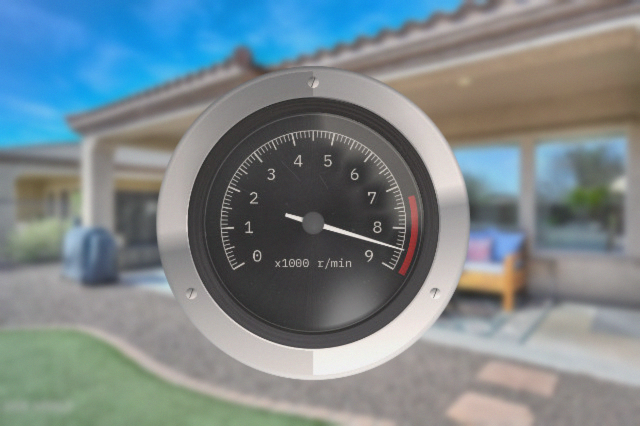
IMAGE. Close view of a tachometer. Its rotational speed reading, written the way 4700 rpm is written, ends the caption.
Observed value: 8500 rpm
